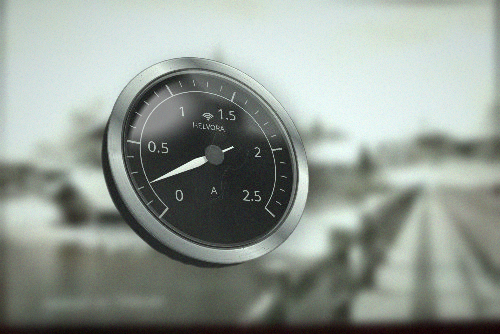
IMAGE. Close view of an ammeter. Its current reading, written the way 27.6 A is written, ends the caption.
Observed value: 0.2 A
